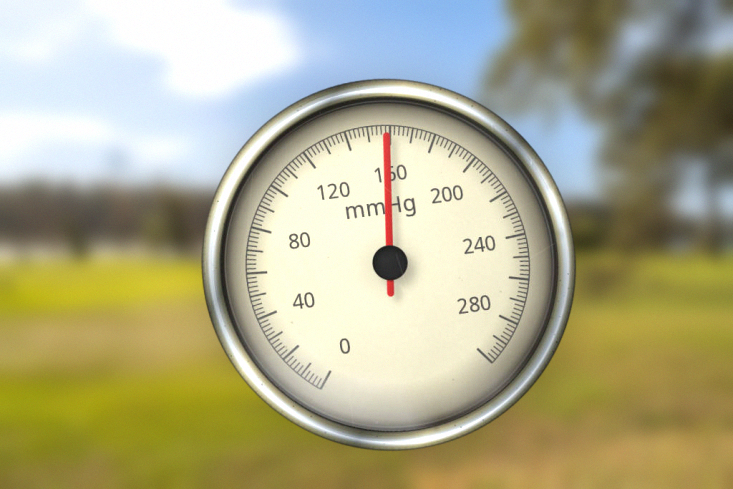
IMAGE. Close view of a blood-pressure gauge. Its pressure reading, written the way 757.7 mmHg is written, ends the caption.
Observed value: 158 mmHg
